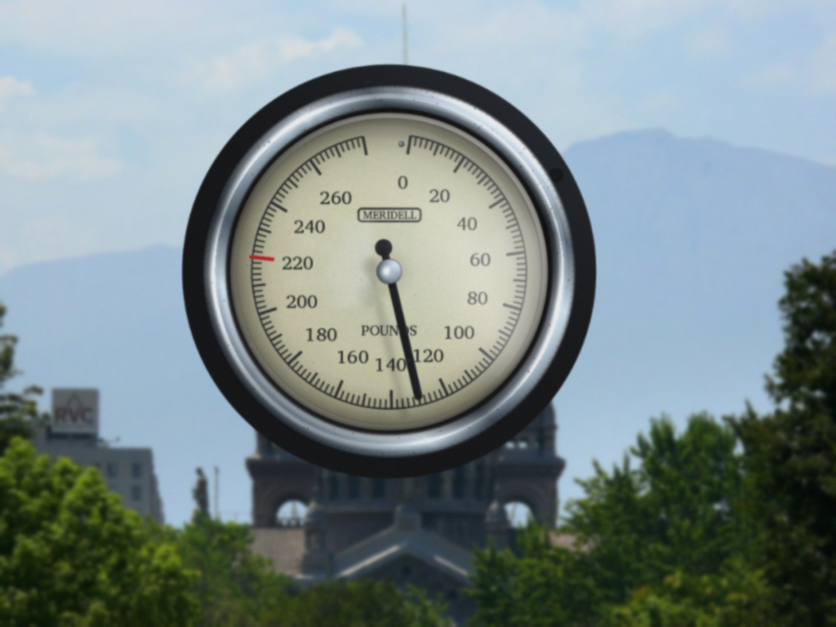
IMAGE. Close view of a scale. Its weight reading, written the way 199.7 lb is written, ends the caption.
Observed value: 130 lb
